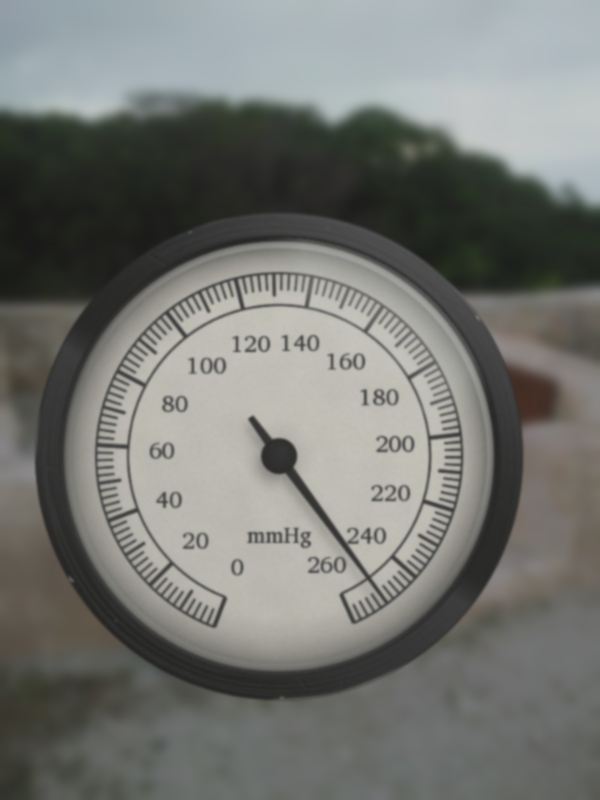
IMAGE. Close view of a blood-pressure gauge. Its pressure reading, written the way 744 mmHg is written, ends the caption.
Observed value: 250 mmHg
